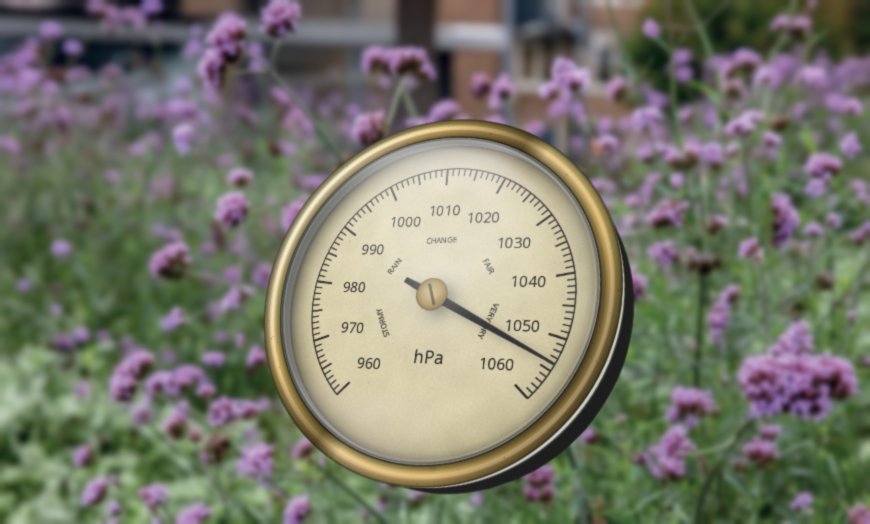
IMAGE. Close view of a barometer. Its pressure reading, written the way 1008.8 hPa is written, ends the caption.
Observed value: 1054 hPa
